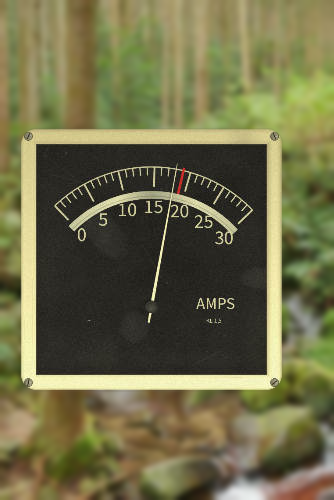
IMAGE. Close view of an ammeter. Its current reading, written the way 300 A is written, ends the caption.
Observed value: 18 A
